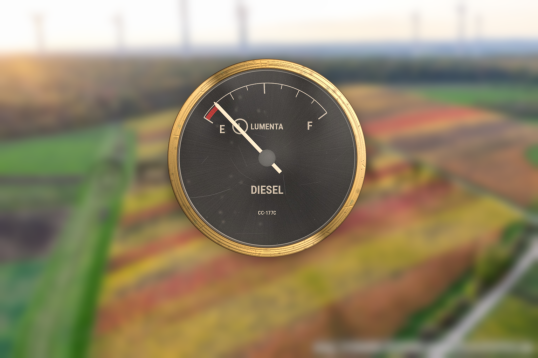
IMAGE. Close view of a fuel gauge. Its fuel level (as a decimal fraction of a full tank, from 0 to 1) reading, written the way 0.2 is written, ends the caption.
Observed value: 0.125
